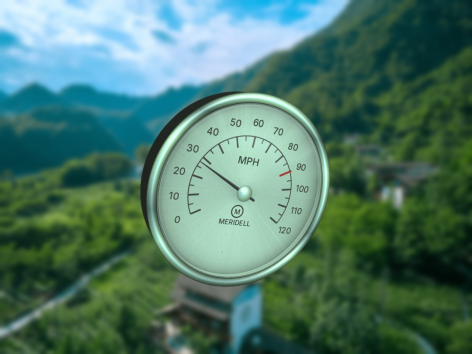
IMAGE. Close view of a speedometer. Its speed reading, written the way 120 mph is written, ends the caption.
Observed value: 27.5 mph
